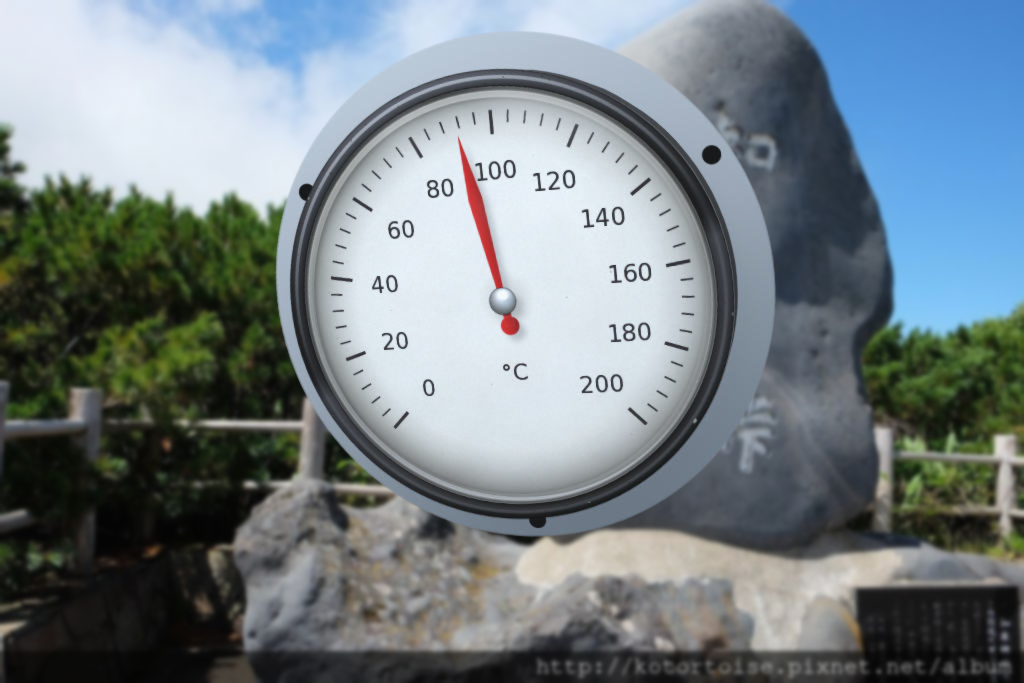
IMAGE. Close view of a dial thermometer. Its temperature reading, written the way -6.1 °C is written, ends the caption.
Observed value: 92 °C
